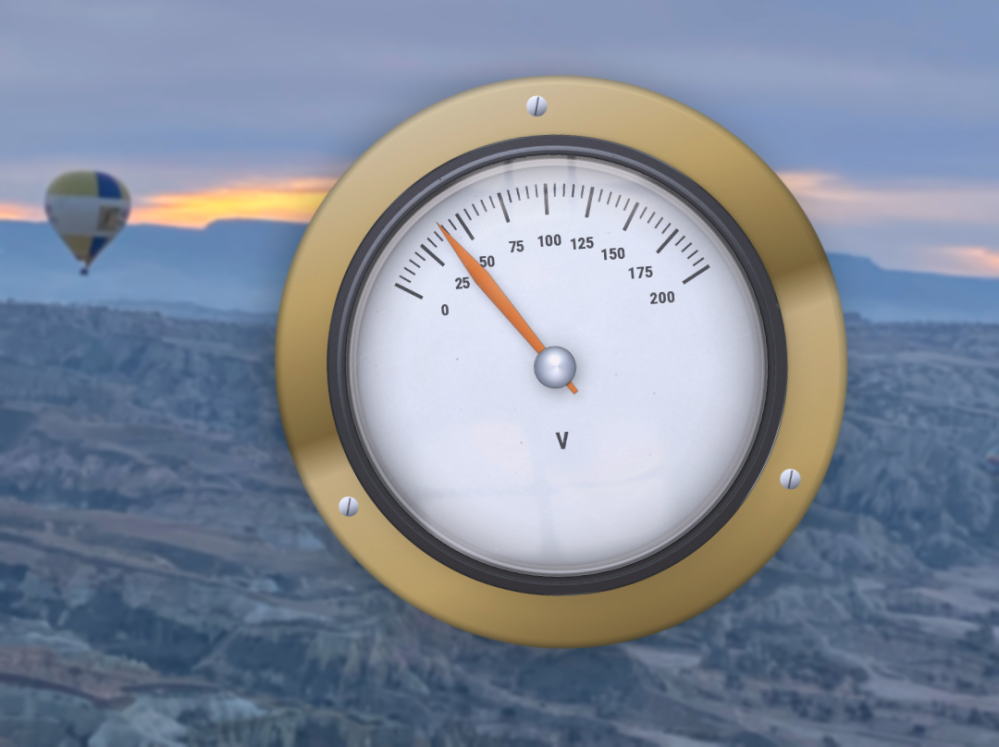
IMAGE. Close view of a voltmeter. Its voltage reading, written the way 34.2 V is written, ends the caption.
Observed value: 40 V
